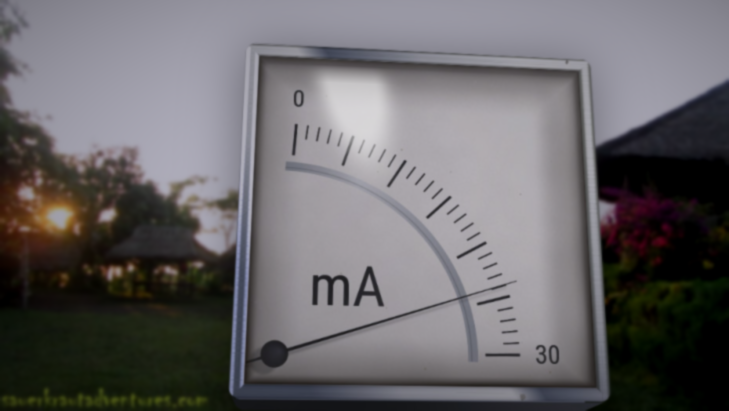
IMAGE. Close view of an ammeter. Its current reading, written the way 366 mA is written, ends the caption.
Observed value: 24 mA
